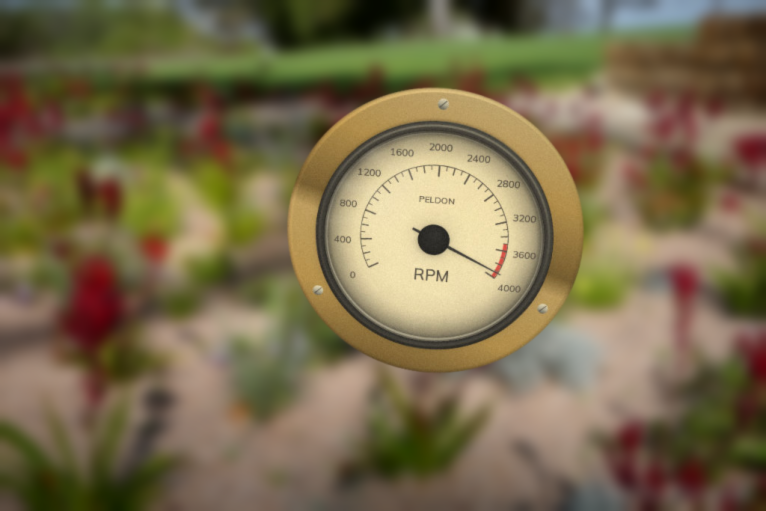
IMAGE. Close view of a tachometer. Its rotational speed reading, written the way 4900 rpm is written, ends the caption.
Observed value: 3900 rpm
